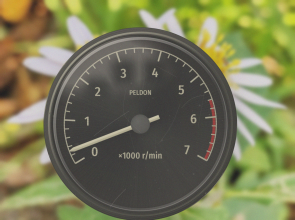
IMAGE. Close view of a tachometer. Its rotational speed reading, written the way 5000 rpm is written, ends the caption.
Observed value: 300 rpm
